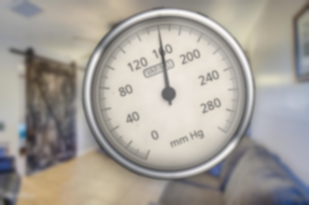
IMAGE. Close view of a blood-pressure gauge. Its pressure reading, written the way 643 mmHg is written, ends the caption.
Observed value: 160 mmHg
